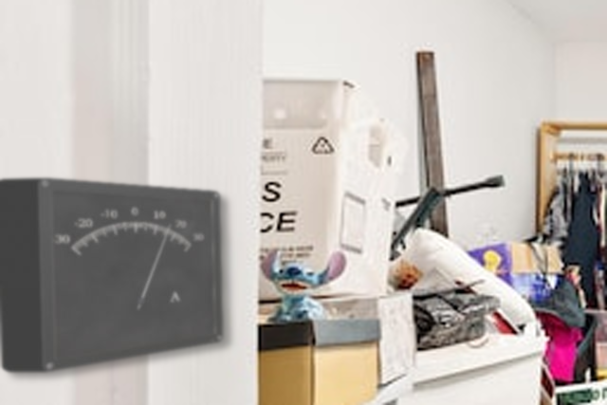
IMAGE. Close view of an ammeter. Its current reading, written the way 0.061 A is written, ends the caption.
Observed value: 15 A
